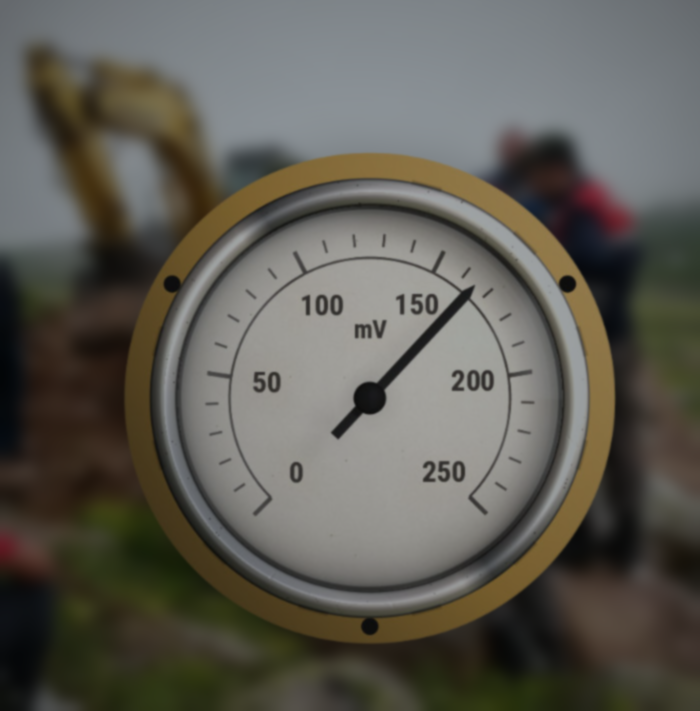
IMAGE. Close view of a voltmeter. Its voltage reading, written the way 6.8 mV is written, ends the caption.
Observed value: 165 mV
